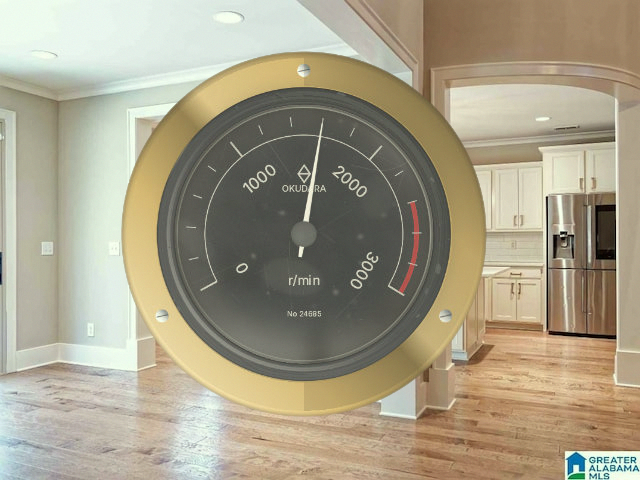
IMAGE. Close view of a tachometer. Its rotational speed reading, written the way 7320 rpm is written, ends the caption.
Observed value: 1600 rpm
